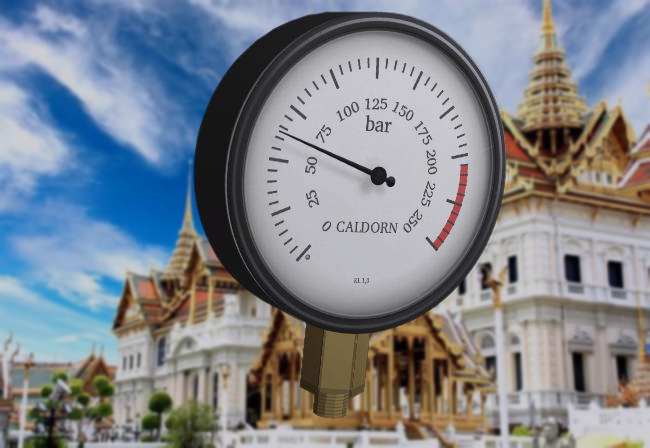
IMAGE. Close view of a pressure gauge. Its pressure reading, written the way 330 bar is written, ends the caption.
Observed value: 62.5 bar
